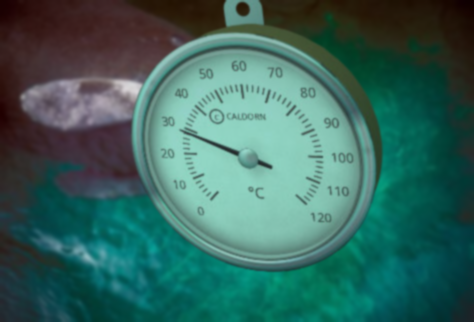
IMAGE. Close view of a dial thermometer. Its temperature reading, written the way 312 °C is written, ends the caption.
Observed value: 30 °C
